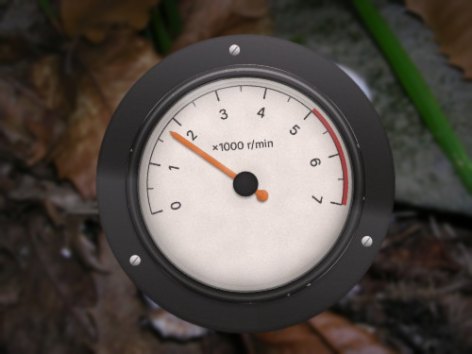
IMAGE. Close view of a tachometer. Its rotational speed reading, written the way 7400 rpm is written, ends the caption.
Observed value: 1750 rpm
